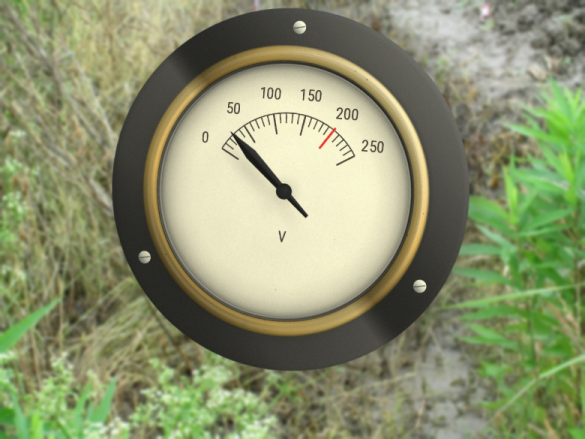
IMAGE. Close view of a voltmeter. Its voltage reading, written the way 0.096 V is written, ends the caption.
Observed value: 30 V
